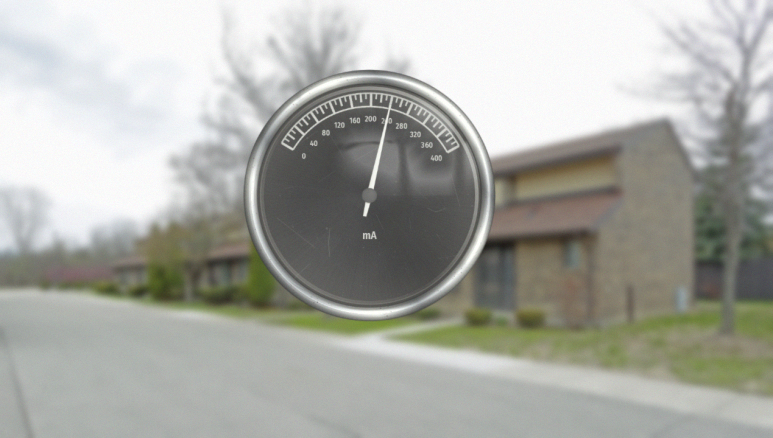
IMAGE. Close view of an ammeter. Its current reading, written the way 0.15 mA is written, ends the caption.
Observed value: 240 mA
